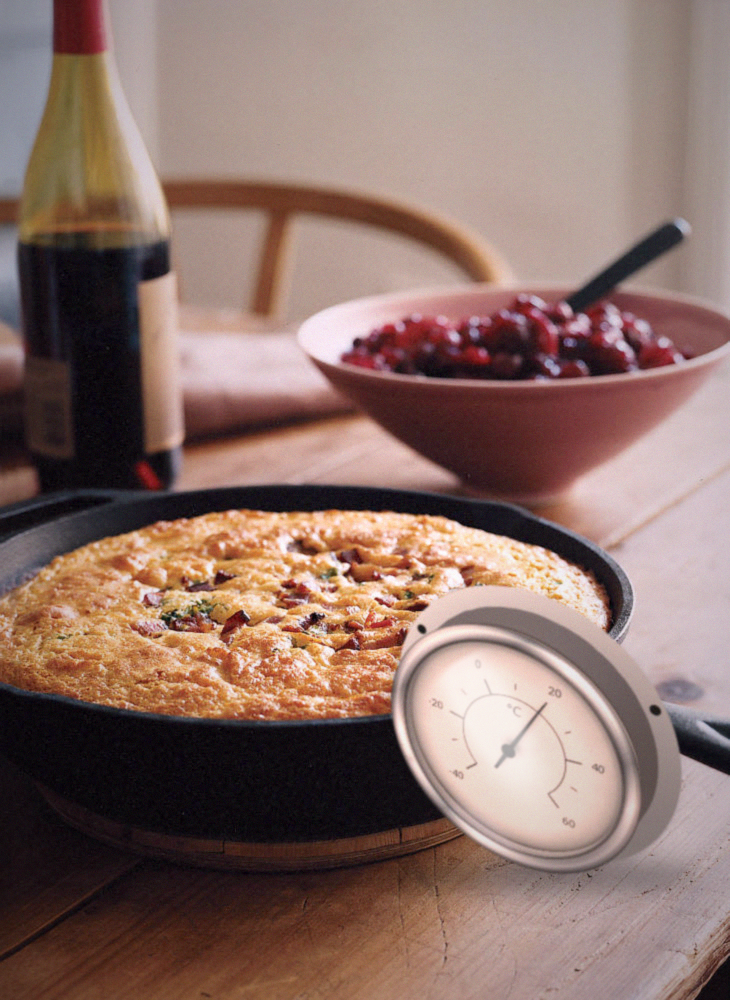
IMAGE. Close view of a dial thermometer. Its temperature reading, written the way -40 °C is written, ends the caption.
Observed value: 20 °C
